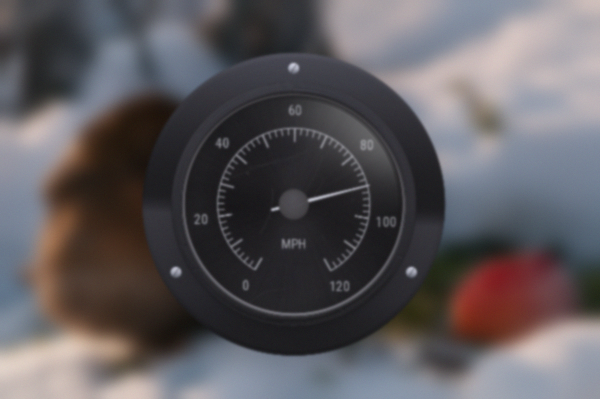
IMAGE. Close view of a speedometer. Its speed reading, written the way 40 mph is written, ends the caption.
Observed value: 90 mph
